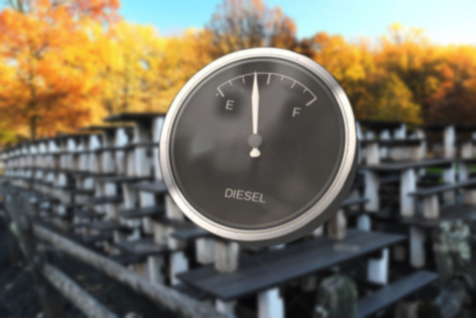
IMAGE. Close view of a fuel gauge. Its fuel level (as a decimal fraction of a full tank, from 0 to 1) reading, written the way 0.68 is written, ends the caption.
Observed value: 0.375
